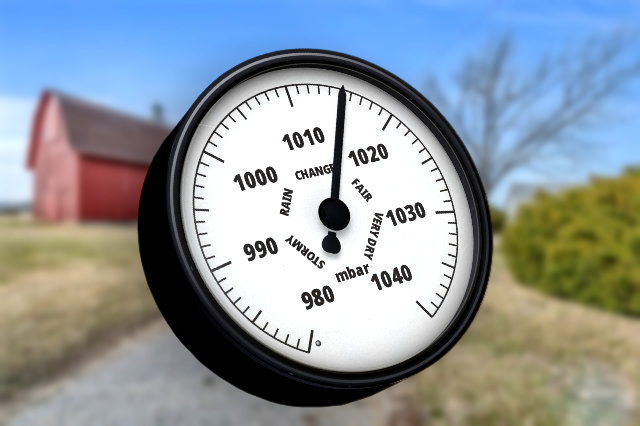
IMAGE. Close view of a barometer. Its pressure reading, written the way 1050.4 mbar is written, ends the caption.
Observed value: 1015 mbar
